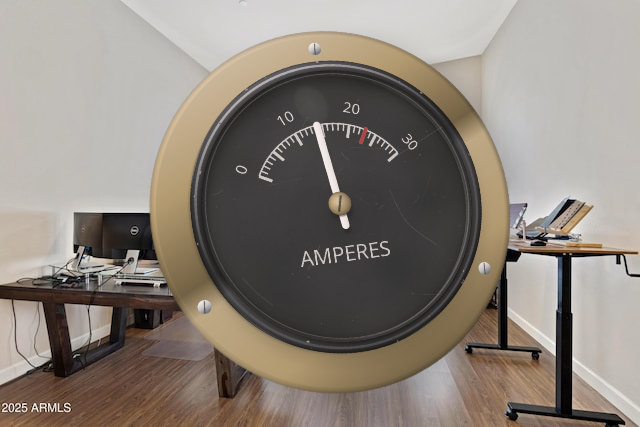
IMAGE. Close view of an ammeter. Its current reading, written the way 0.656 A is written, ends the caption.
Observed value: 14 A
